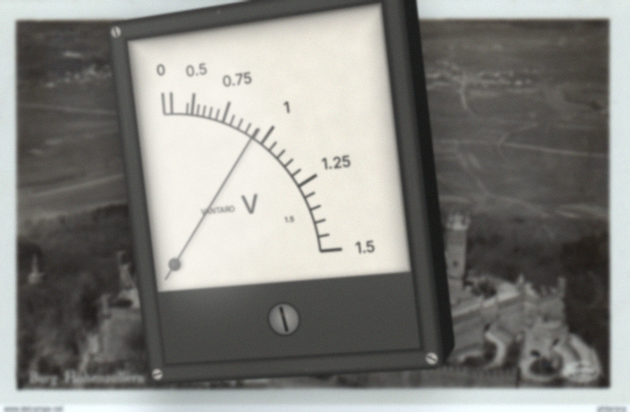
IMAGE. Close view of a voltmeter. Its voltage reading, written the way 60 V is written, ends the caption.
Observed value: 0.95 V
